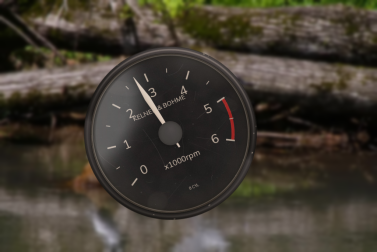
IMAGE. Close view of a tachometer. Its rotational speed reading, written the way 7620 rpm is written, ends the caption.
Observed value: 2750 rpm
